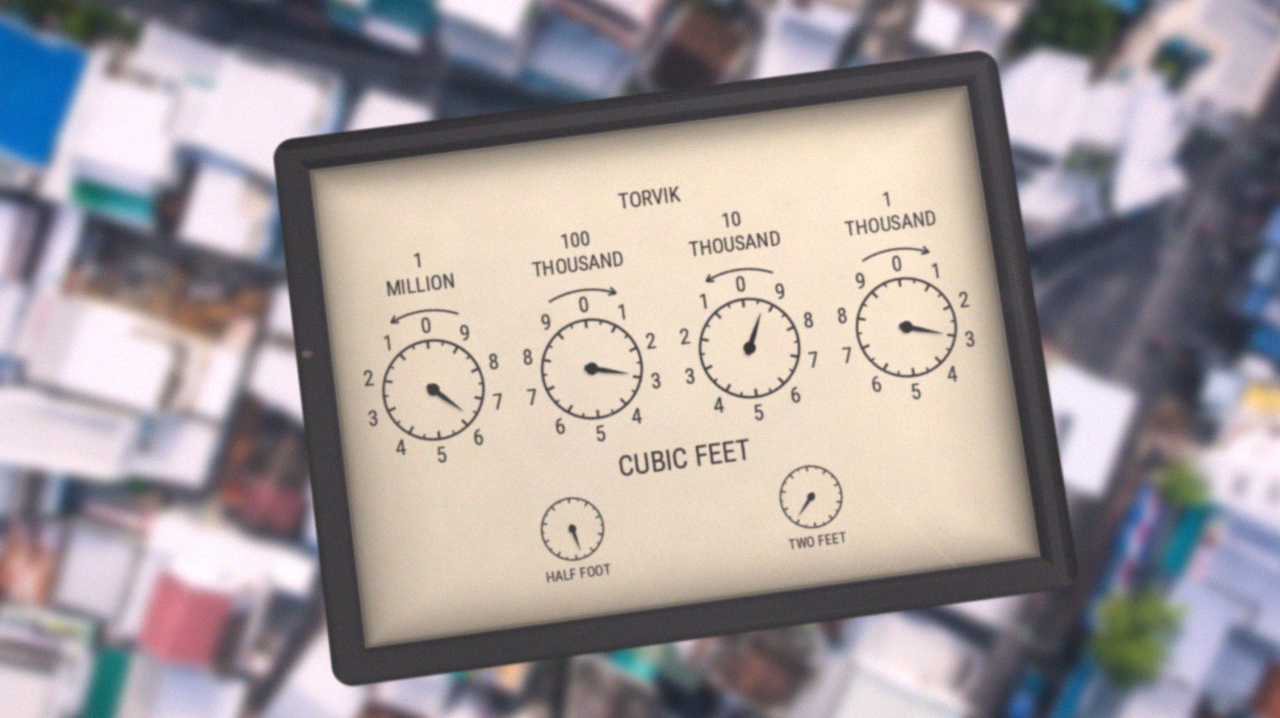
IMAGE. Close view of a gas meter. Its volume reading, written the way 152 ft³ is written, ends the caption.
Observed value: 629300 ft³
